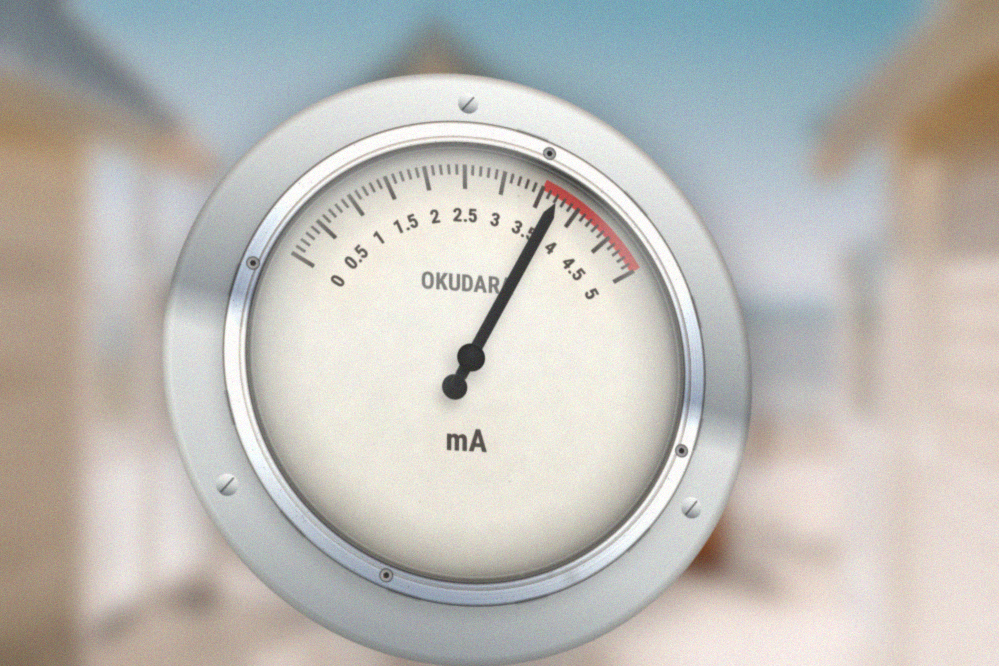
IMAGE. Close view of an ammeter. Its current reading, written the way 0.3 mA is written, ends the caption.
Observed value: 3.7 mA
